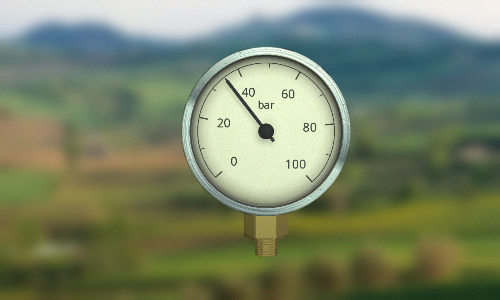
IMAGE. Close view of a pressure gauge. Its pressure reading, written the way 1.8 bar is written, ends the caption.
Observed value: 35 bar
